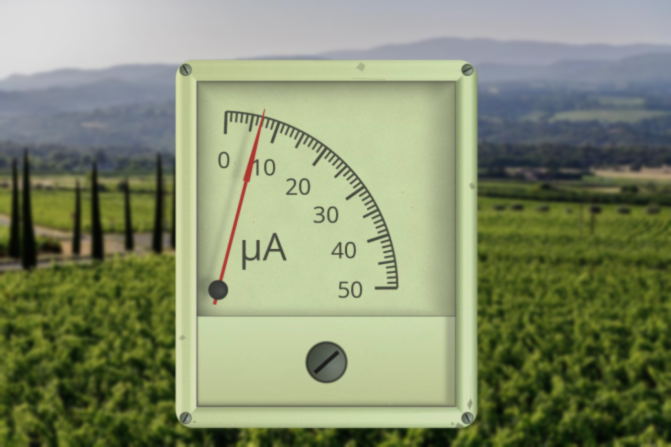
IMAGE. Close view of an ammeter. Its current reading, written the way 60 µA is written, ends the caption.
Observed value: 7 µA
